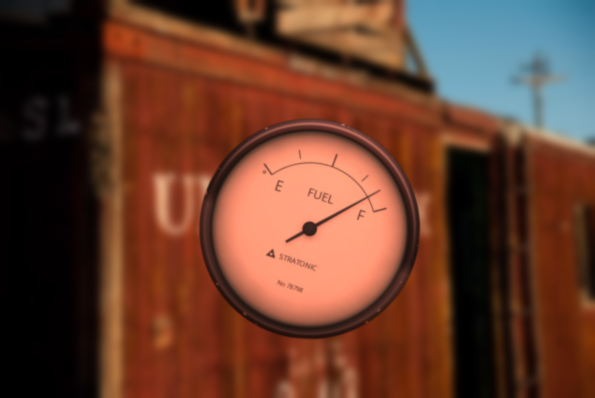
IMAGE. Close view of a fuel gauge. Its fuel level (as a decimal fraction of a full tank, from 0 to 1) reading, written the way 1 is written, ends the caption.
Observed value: 0.875
